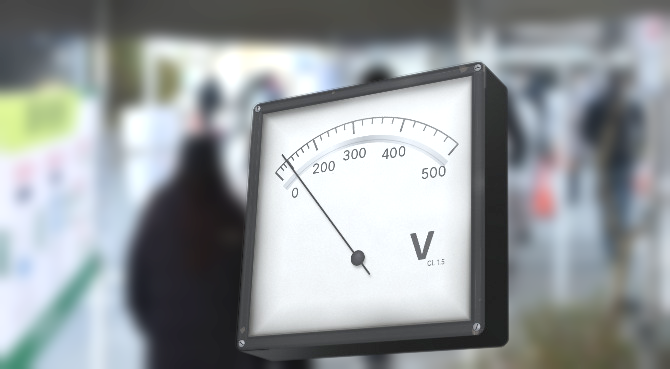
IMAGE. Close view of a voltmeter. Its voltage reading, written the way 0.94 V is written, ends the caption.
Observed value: 100 V
